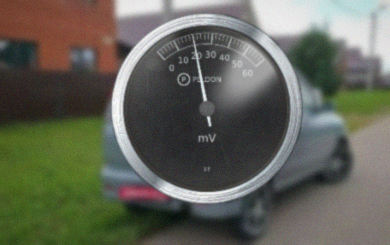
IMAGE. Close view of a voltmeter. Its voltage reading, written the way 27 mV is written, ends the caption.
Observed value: 20 mV
